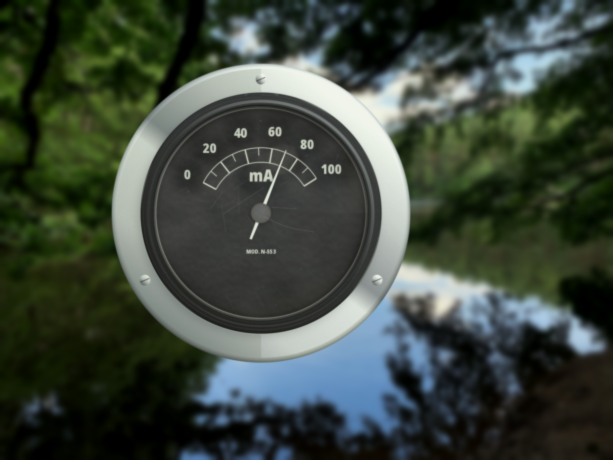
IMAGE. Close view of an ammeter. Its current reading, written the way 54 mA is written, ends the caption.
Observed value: 70 mA
